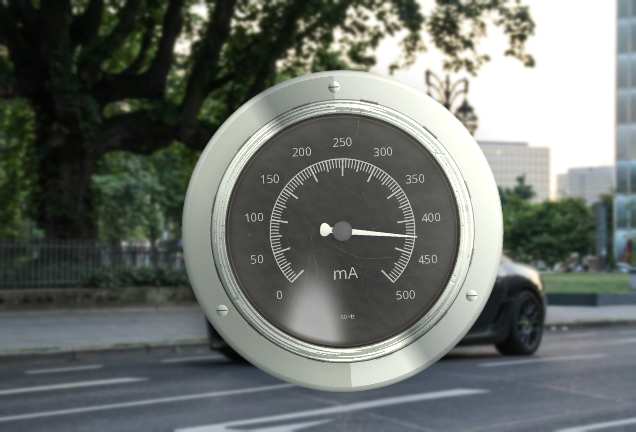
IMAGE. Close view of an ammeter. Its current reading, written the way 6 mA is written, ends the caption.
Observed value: 425 mA
